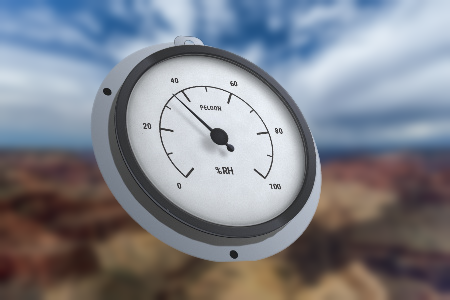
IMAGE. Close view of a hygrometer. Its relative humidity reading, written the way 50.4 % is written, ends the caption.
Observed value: 35 %
